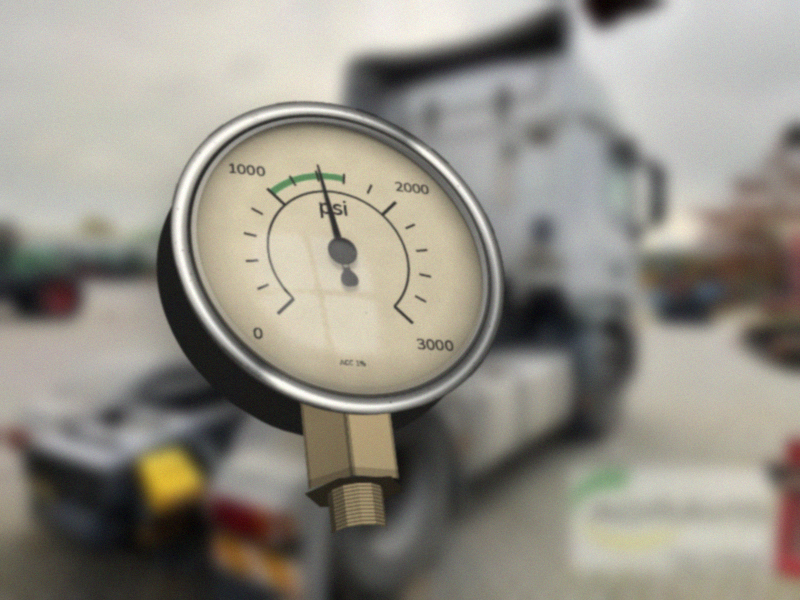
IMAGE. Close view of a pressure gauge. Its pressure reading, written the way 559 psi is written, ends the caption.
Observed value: 1400 psi
